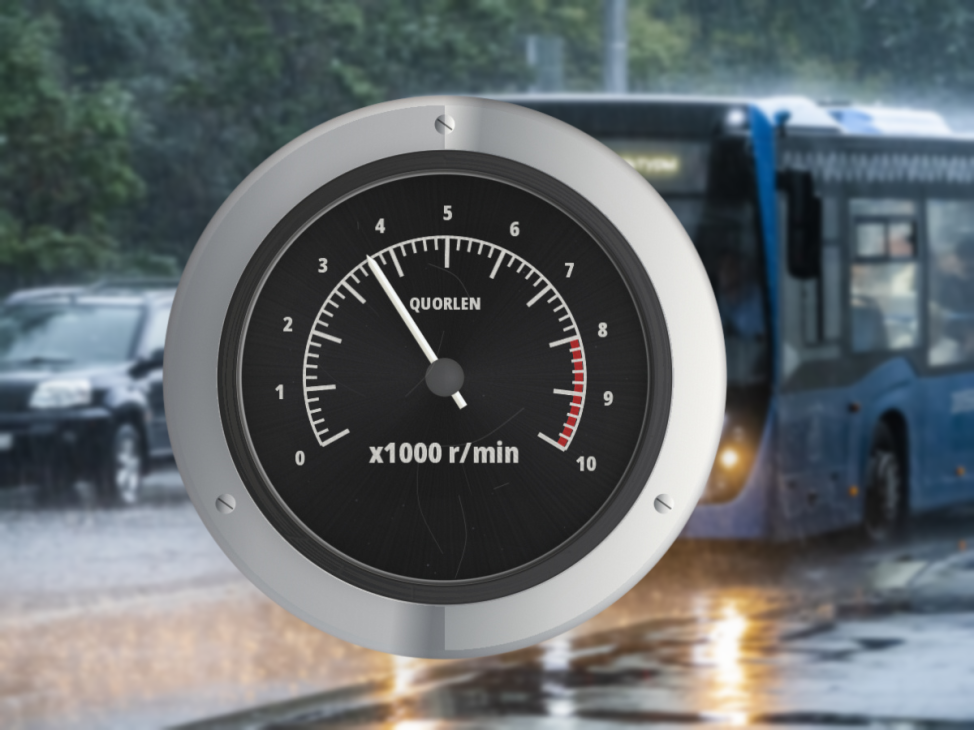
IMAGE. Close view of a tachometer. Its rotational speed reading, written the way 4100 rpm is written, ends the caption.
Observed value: 3600 rpm
